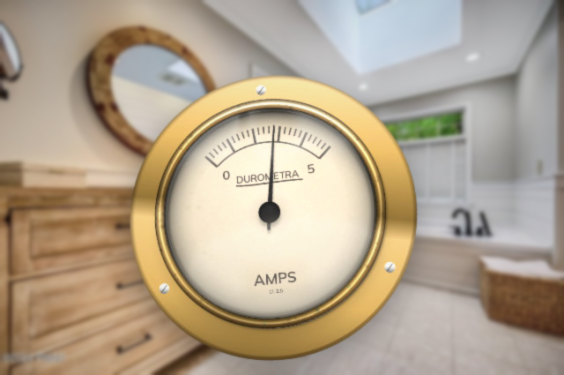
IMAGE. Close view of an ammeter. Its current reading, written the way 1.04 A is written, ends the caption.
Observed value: 2.8 A
